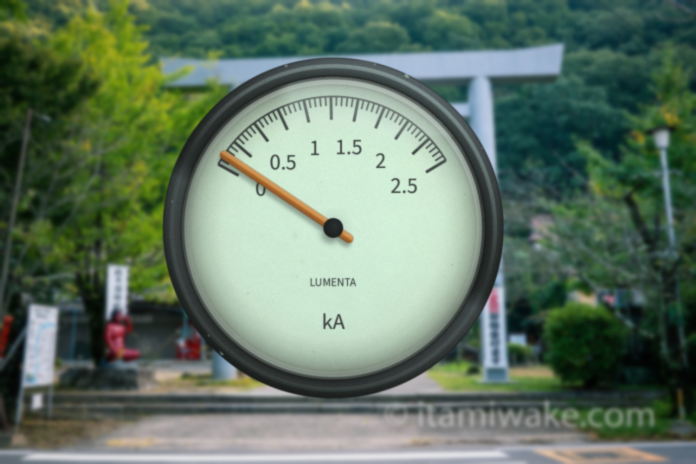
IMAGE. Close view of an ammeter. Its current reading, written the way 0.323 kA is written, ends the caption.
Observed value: 0.1 kA
